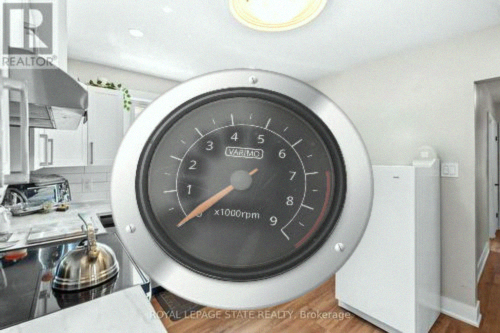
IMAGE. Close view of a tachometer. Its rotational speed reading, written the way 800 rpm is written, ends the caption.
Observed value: 0 rpm
